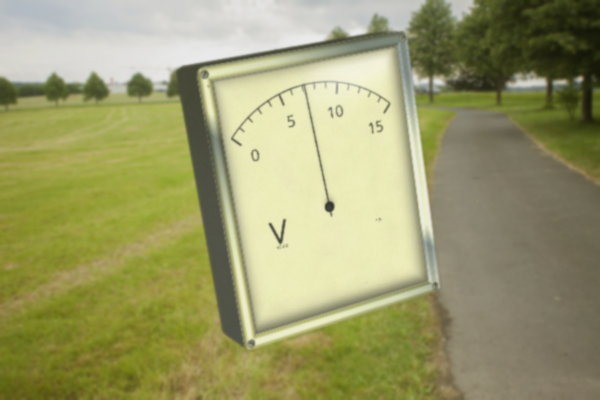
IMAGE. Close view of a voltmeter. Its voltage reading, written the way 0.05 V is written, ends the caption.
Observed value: 7 V
